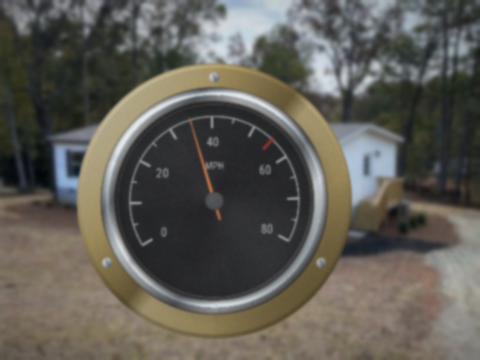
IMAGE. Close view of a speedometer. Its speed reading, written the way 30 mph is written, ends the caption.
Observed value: 35 mph
